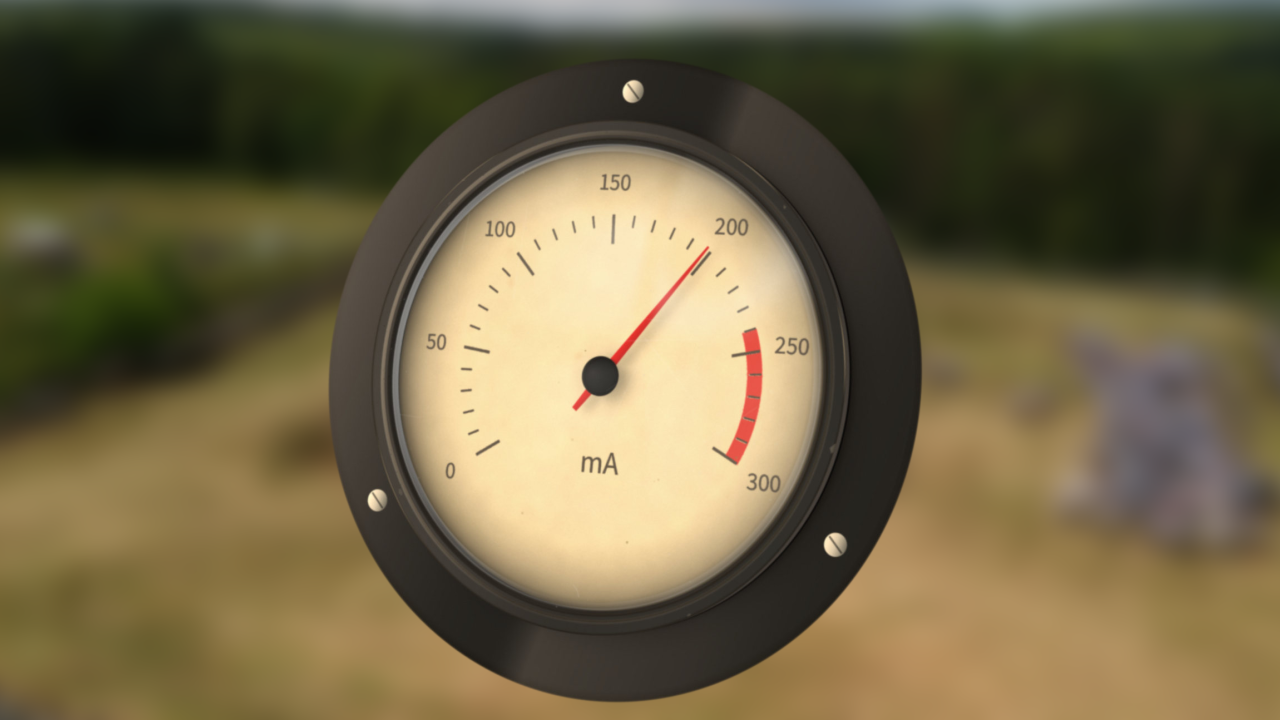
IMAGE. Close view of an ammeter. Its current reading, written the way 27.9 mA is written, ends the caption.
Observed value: 200 mA
